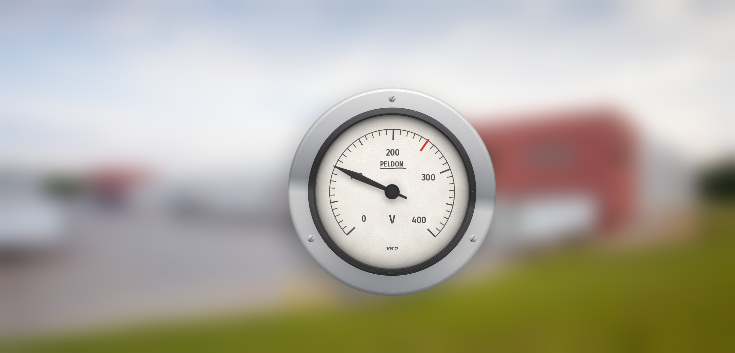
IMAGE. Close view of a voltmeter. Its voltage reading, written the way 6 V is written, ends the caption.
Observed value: 100 V
